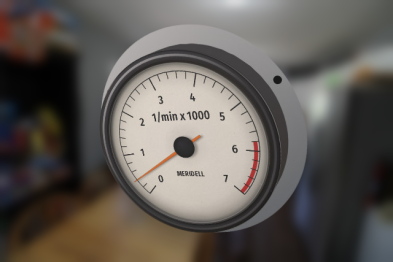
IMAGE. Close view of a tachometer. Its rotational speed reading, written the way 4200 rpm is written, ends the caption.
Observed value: 400 rpm
